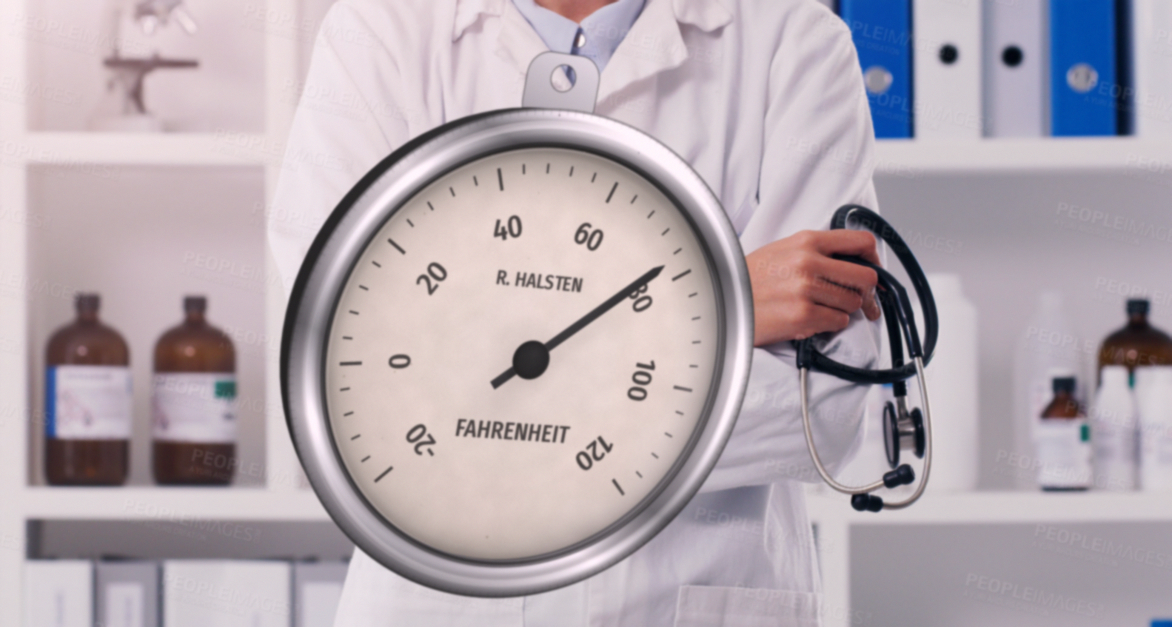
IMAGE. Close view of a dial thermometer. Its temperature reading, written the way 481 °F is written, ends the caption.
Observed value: 76 °F
